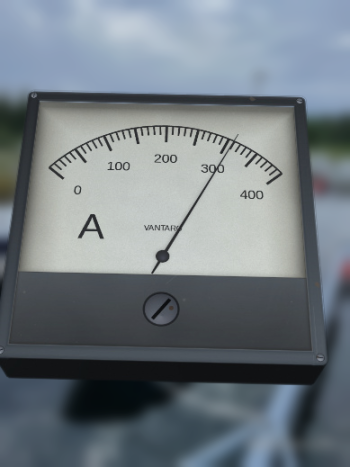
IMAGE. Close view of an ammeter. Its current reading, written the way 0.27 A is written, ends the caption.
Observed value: 310 A
